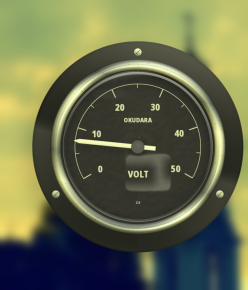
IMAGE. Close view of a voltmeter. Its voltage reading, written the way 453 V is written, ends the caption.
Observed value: 7.5 V
